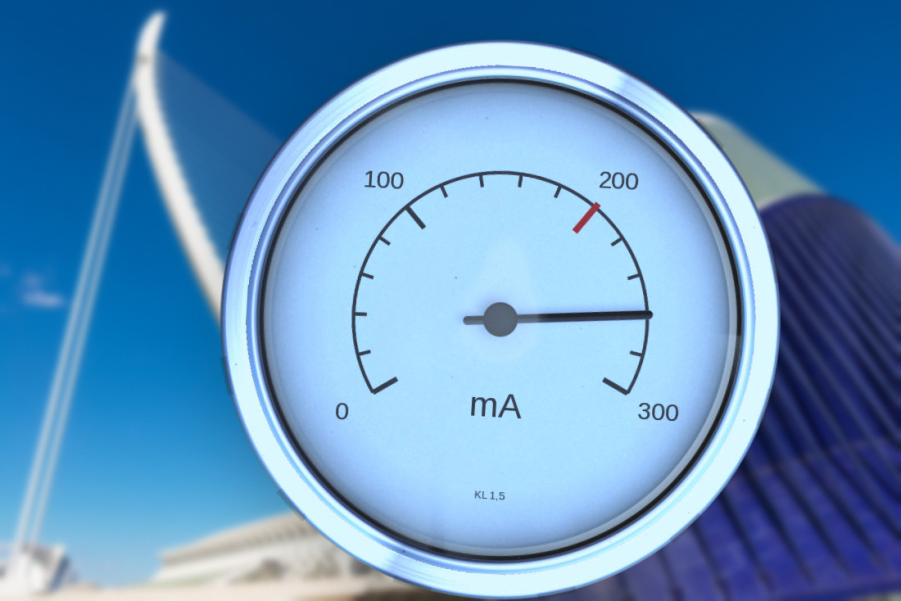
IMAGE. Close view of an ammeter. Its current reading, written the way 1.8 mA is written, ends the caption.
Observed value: 260 mA
